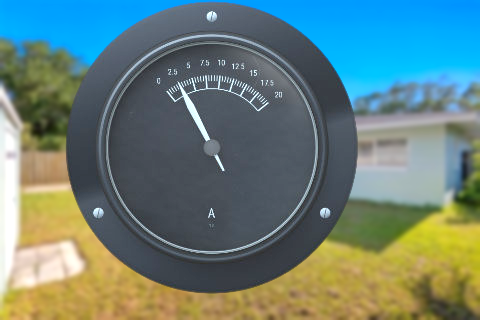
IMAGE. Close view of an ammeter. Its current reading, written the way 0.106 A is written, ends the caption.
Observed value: 2.5 A
